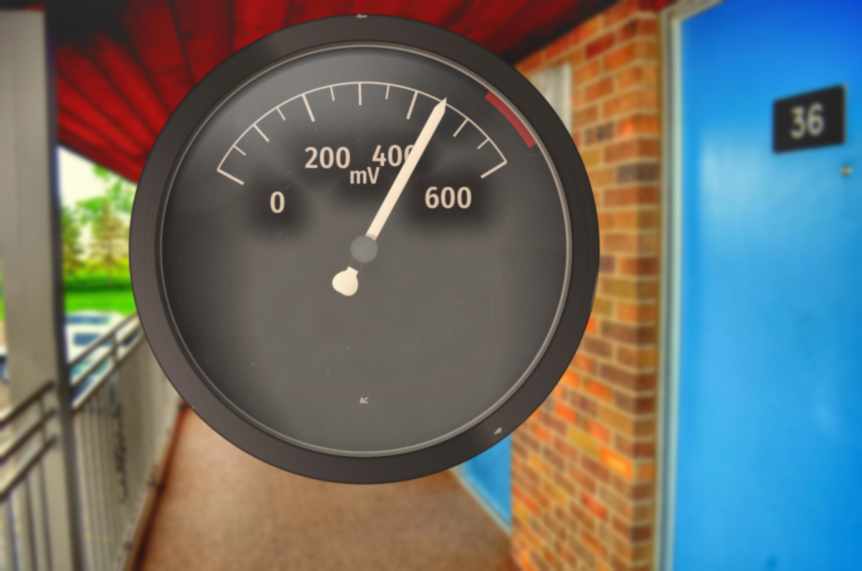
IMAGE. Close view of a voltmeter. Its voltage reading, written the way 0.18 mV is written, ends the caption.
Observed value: 450 mV
